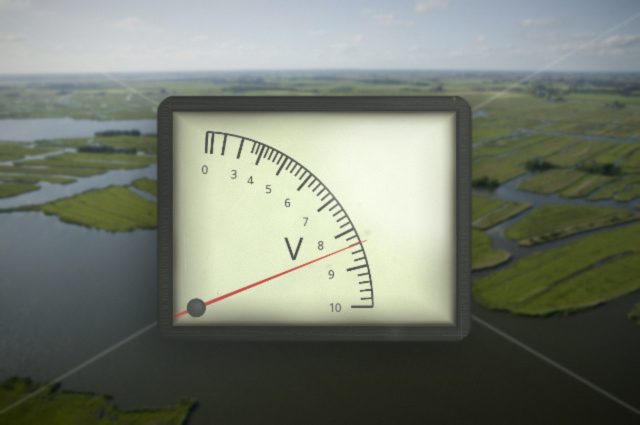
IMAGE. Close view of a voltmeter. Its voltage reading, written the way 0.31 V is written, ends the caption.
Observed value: 8.4 V
